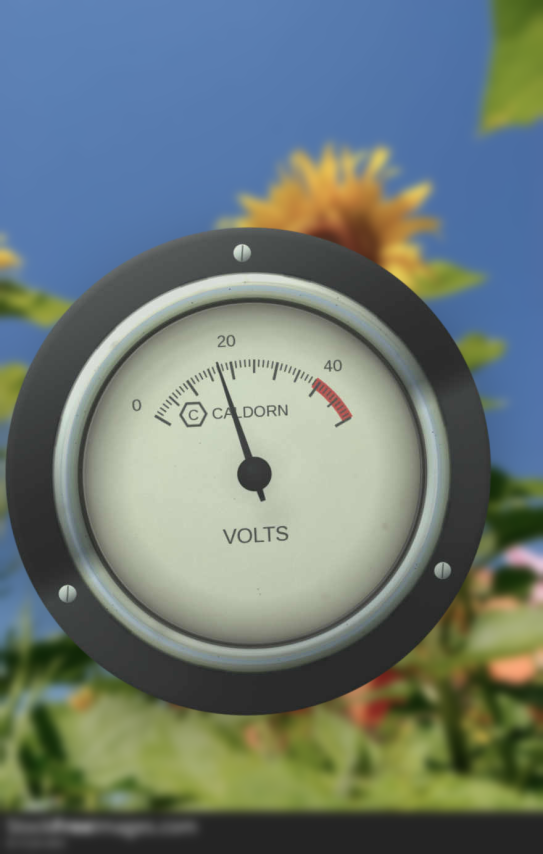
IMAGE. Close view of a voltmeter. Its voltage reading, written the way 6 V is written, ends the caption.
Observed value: 17 V
